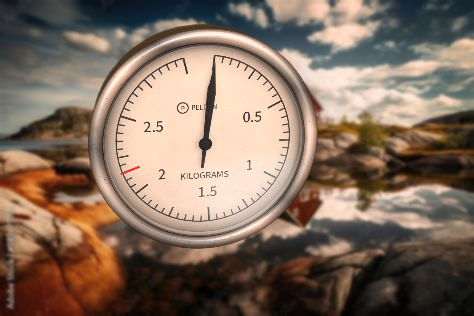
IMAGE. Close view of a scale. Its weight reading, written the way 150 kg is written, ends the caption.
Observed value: 0 kg
